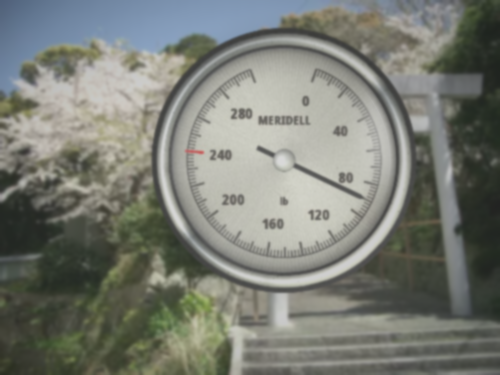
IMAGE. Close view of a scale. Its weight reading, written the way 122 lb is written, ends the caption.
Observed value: 90 lb
